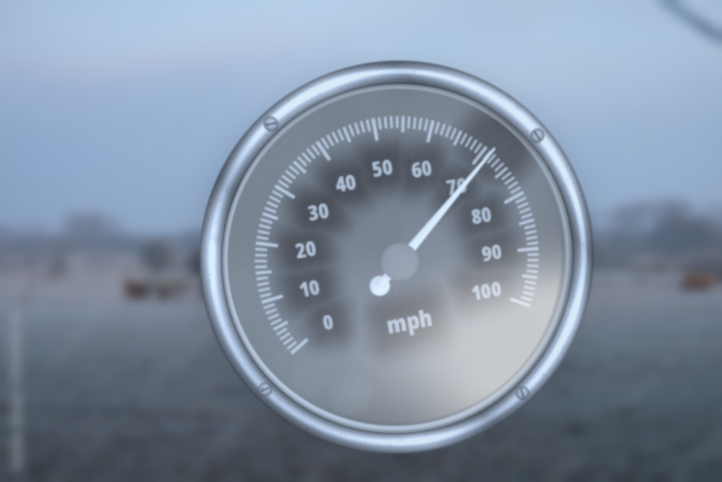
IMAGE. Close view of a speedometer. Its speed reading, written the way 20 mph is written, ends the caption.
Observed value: 71 mph
